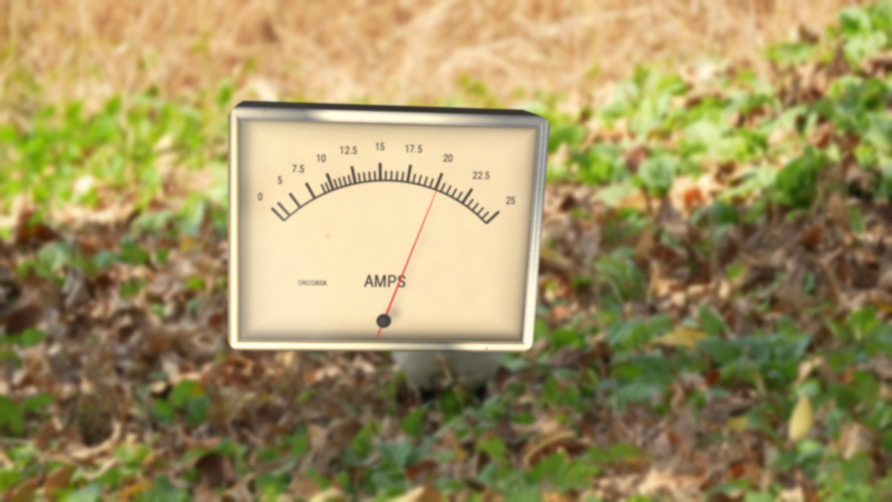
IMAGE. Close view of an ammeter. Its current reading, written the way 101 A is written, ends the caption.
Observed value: 20 A
